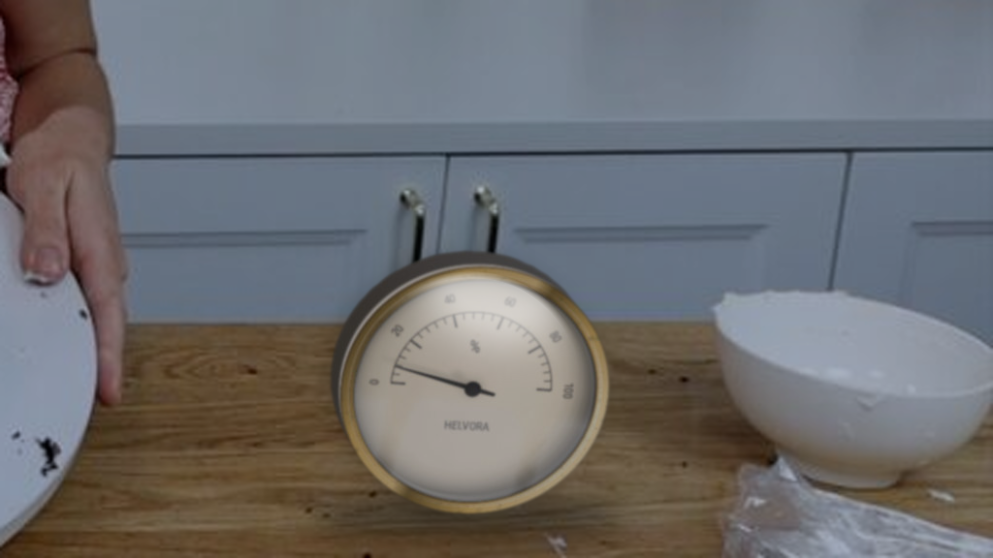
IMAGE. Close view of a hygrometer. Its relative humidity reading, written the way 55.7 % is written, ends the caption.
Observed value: 8 %
